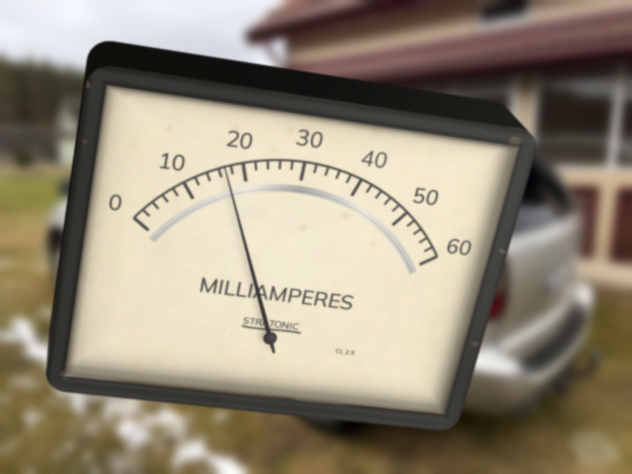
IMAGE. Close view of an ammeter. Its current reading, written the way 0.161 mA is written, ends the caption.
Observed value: 17 mA
